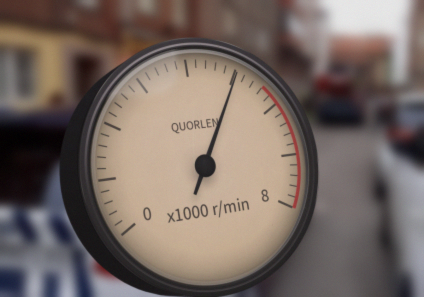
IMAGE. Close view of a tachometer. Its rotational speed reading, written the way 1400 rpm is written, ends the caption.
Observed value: 5000 rpm
